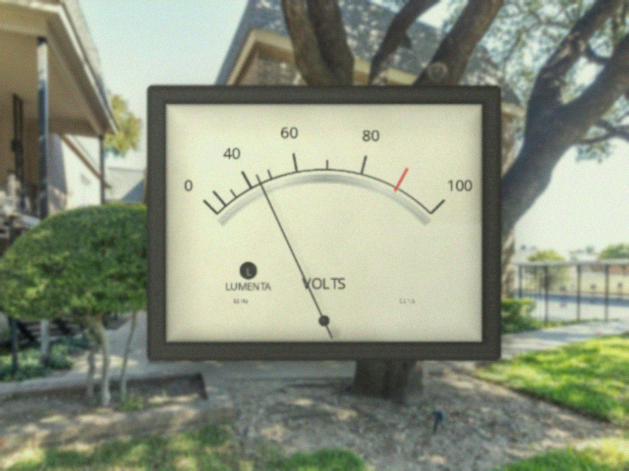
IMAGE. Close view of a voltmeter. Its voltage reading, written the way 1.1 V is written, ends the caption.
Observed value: 45 V
